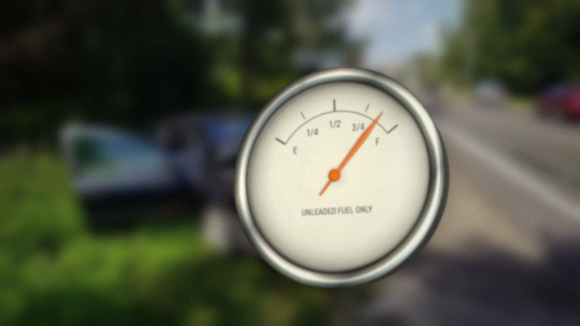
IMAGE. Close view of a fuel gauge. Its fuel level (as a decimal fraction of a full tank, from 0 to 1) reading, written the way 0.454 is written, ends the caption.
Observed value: 0.875
